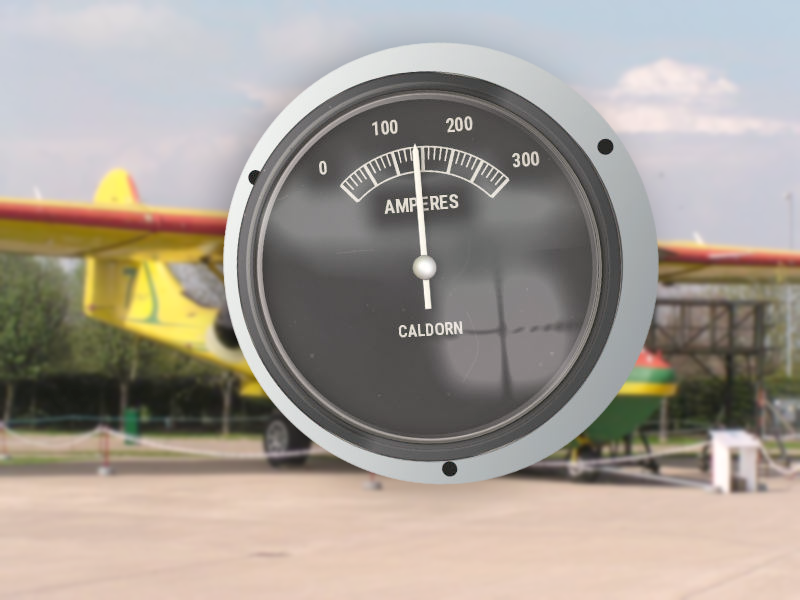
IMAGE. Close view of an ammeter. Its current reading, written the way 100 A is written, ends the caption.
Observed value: 140 A
